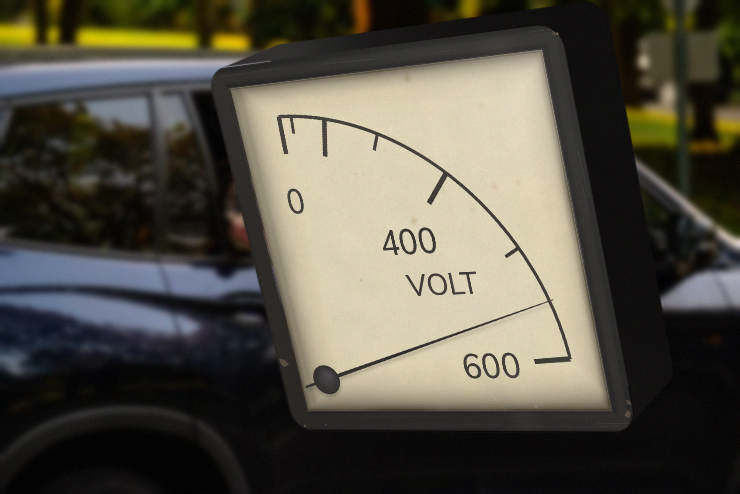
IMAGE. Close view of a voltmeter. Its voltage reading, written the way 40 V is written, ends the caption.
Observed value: 550 V
